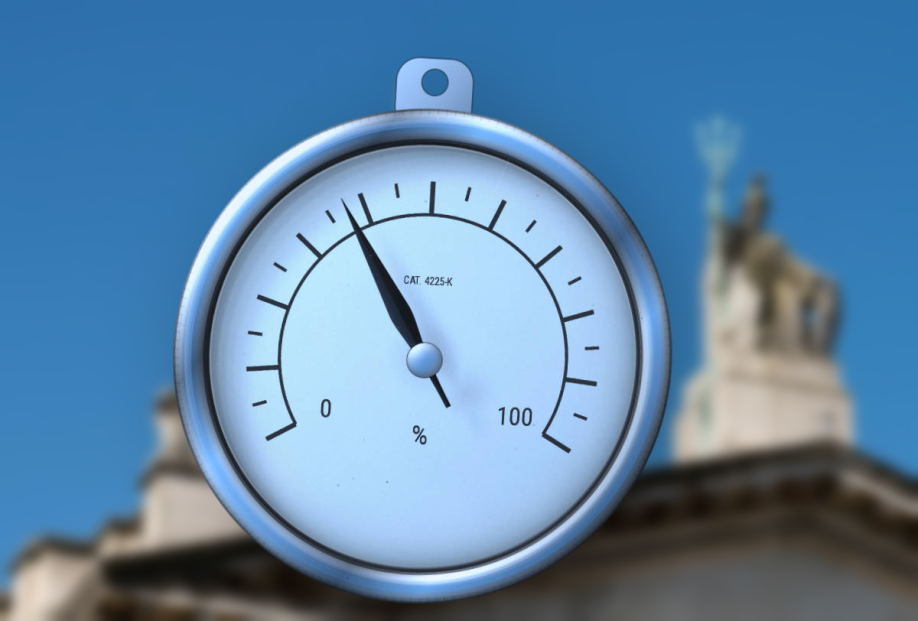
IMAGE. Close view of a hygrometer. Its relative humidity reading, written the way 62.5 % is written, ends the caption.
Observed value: 37.5 %
